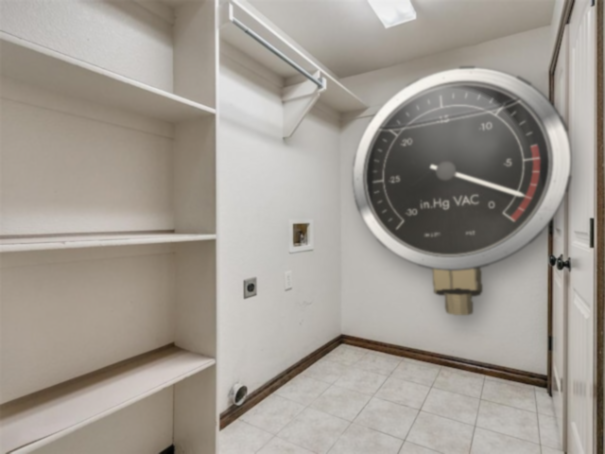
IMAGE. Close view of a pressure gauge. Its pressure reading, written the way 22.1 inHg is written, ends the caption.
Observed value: -2 inHg
